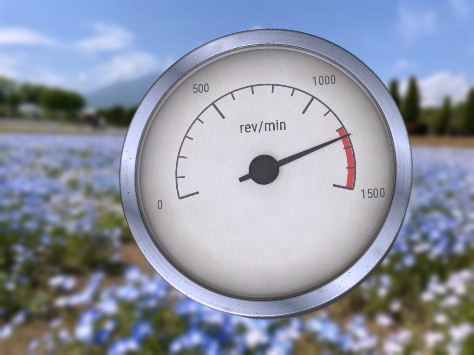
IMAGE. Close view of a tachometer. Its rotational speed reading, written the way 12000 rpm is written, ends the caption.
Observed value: 1250 rpm
